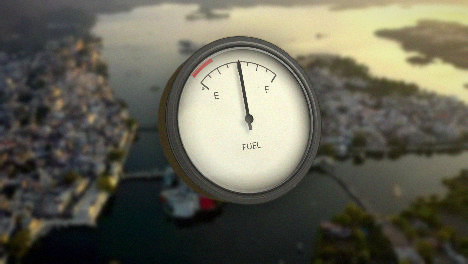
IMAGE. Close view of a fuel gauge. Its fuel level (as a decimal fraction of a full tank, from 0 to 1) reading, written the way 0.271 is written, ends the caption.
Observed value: 0.5
